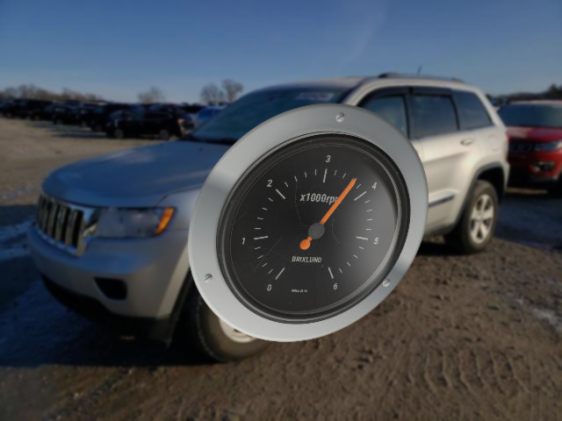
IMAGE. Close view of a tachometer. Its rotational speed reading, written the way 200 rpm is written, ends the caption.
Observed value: 3600 rpm
